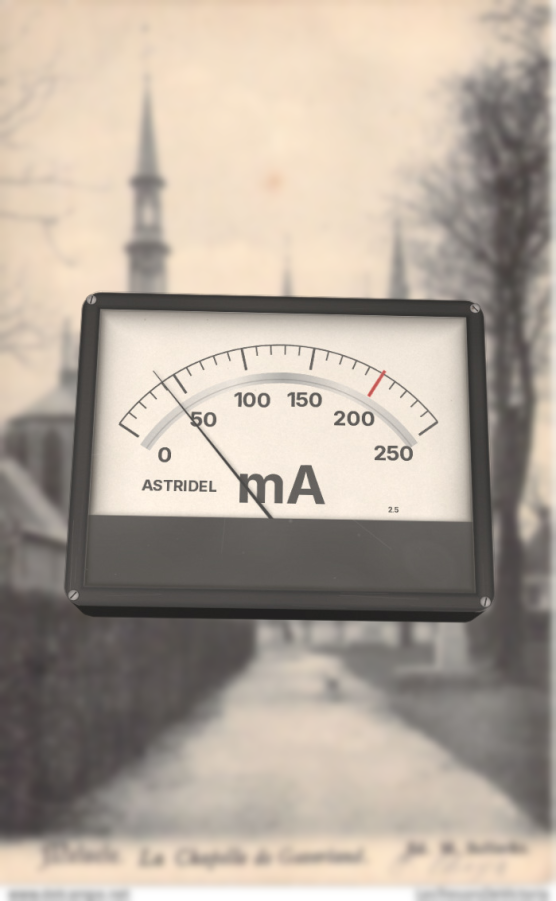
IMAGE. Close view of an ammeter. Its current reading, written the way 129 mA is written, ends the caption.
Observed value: 40 mA
